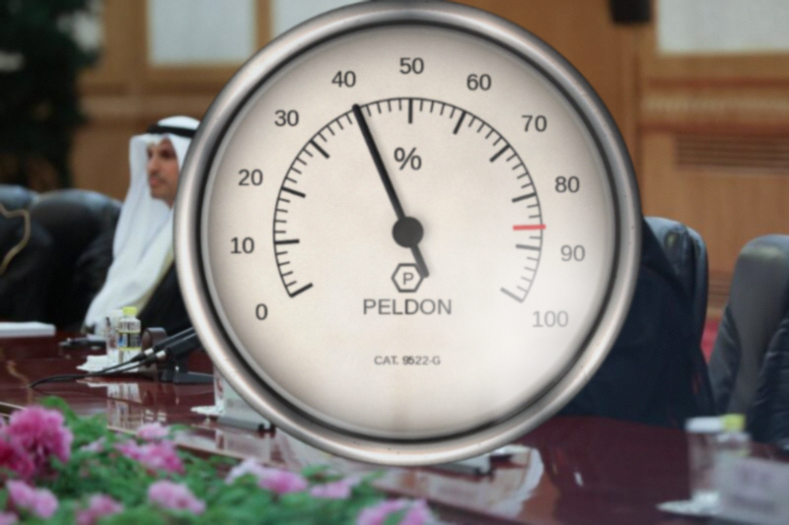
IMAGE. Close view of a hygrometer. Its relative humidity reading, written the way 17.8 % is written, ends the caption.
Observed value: 40 %
